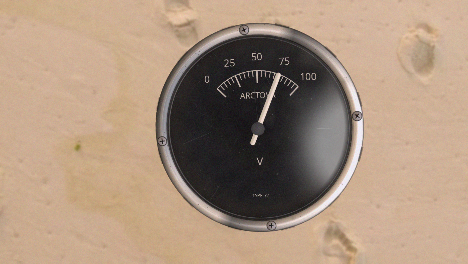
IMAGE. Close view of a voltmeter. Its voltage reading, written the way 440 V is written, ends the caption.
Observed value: 75 V
